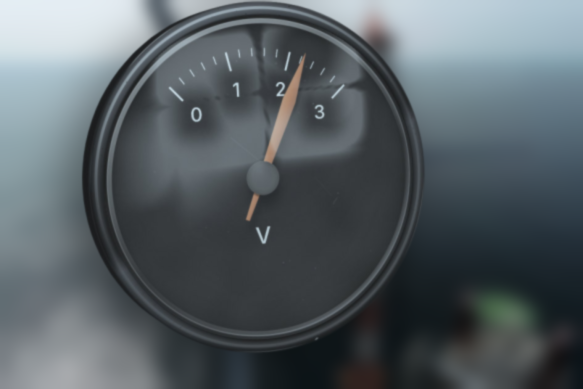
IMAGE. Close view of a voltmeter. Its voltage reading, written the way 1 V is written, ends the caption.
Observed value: 2.2 V
